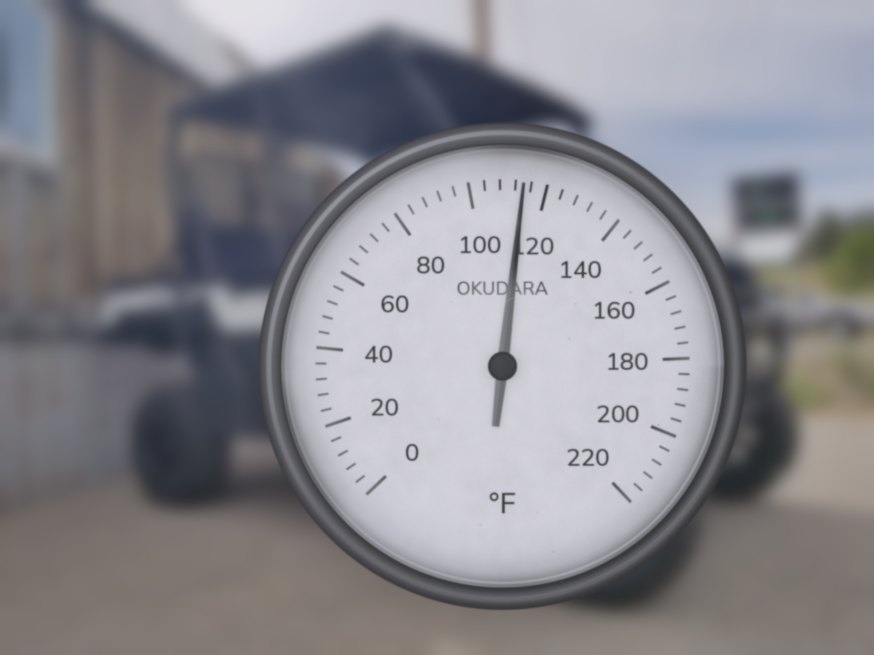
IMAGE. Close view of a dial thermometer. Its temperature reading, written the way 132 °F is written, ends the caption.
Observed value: 114 °F
